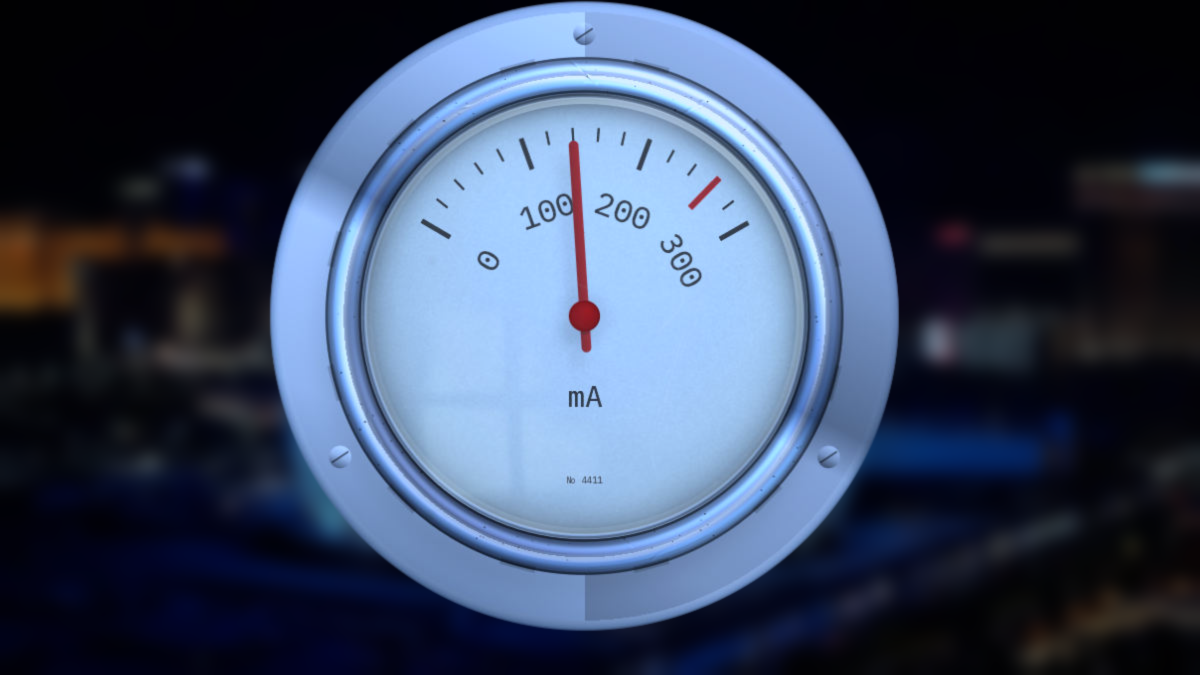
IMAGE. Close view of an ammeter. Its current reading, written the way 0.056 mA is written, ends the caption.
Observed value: 140 mA
